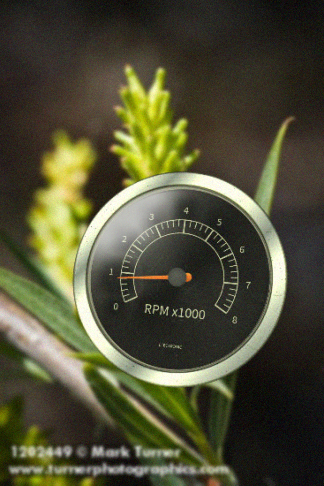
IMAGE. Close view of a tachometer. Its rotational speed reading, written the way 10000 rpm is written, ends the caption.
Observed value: 800 rpm
